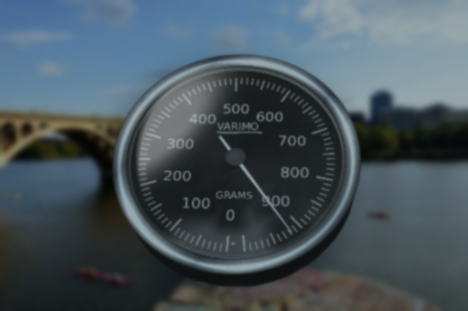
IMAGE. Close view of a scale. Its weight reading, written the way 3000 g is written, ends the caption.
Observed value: 920 g
